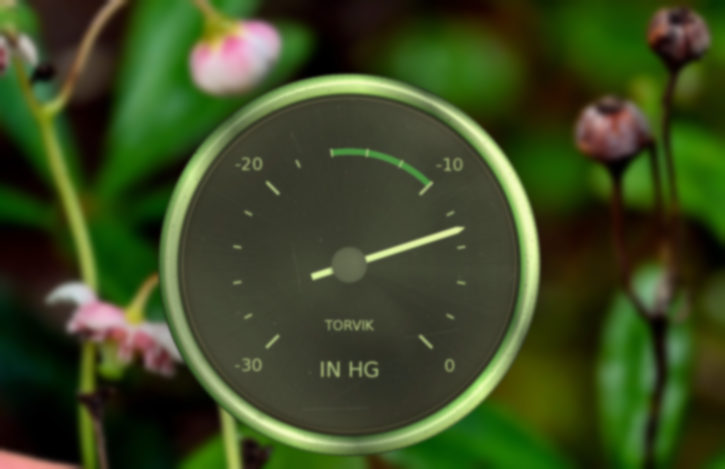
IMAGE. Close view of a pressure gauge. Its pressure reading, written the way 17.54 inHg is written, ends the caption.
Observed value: -7 inHg
